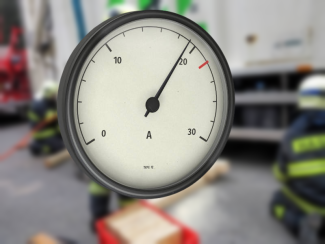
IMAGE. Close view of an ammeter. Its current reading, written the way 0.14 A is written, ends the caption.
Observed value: 19 A
